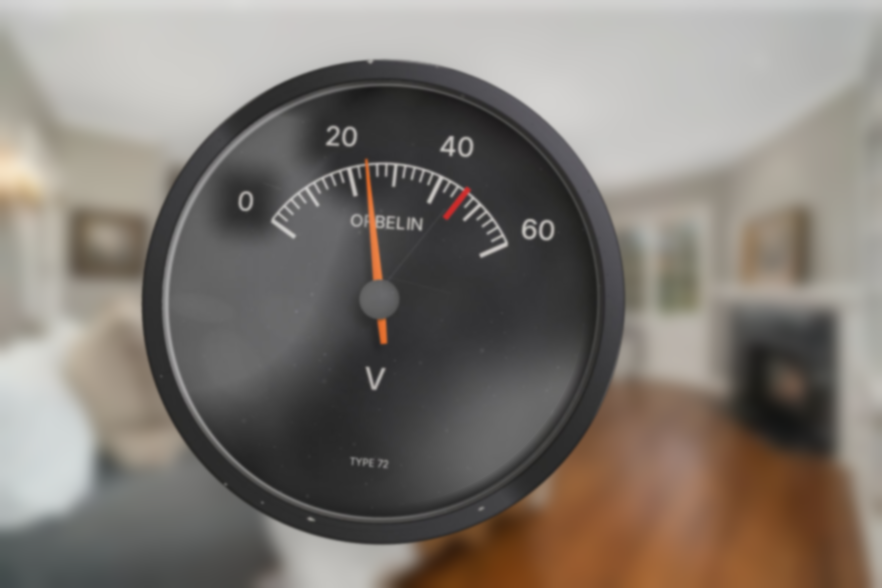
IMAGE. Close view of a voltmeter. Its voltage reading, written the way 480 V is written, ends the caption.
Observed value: 24 V
